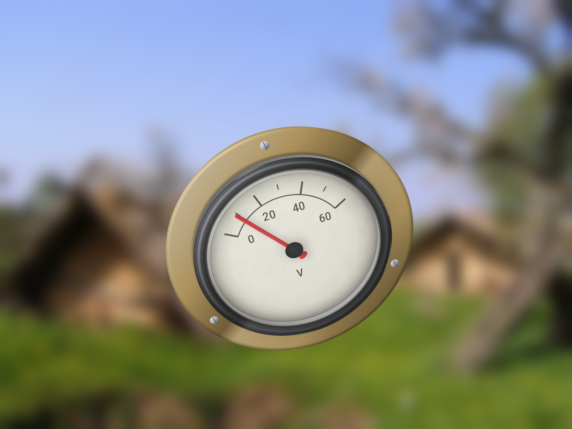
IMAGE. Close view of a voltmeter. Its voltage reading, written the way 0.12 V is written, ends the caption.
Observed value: 10 V
